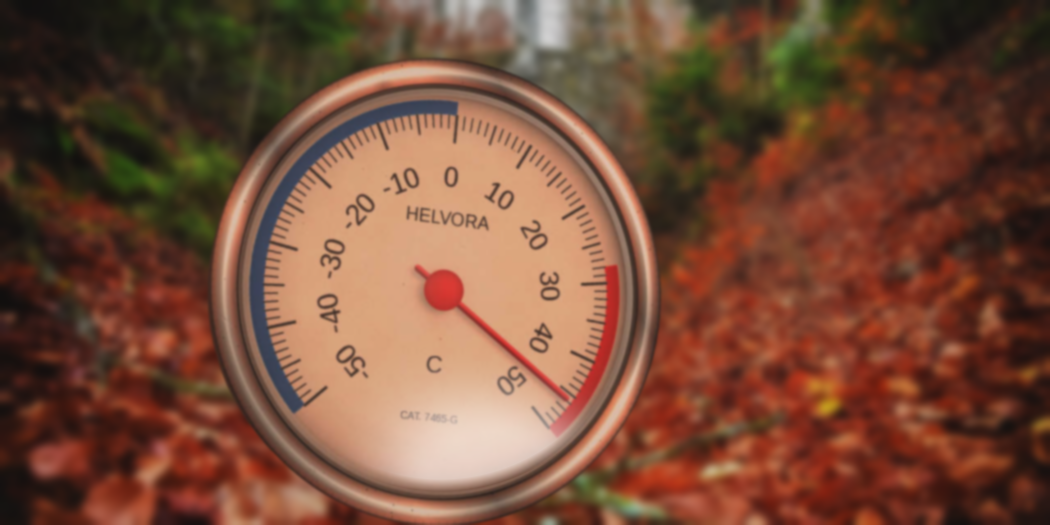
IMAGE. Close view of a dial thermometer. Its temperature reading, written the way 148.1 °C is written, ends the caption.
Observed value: 46 °C
